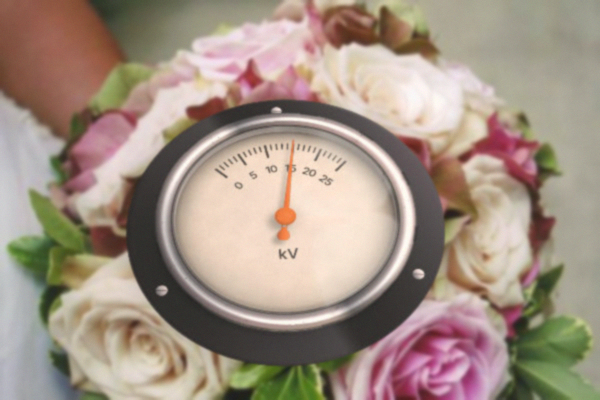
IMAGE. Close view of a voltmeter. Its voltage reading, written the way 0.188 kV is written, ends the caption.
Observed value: 15 kV
